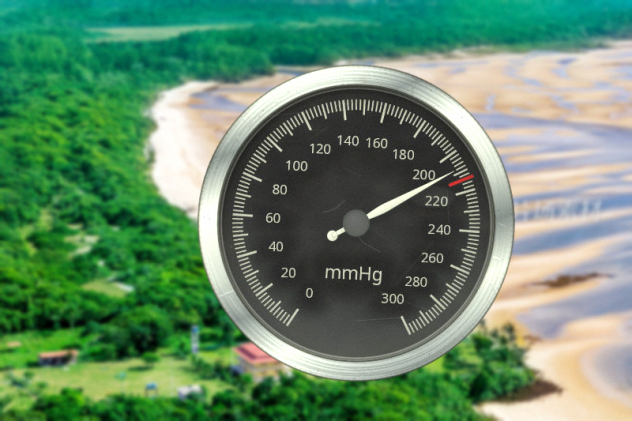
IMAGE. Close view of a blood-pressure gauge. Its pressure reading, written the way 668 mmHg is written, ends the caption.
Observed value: 208 mmHg
